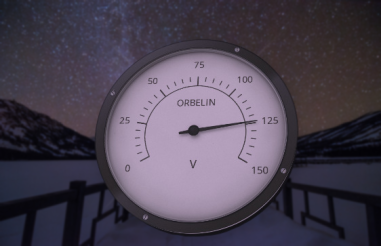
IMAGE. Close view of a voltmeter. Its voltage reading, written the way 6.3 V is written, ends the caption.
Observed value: 125 V
